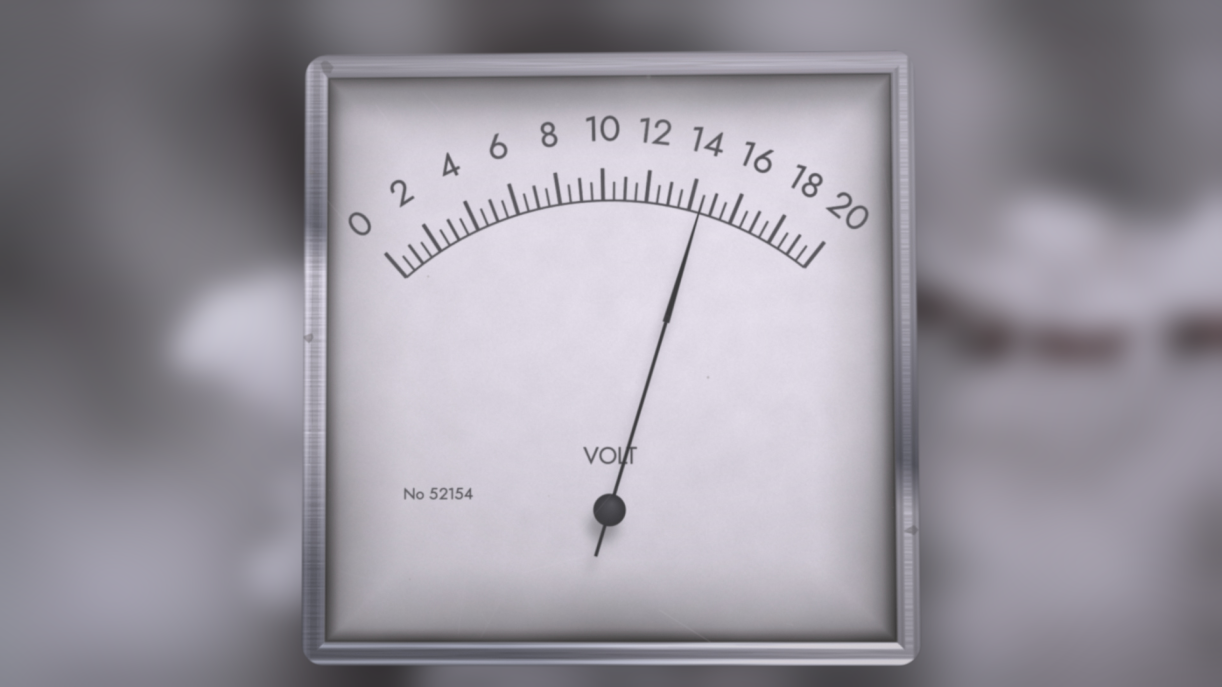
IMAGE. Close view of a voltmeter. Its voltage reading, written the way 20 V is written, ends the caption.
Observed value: 14.5 V
